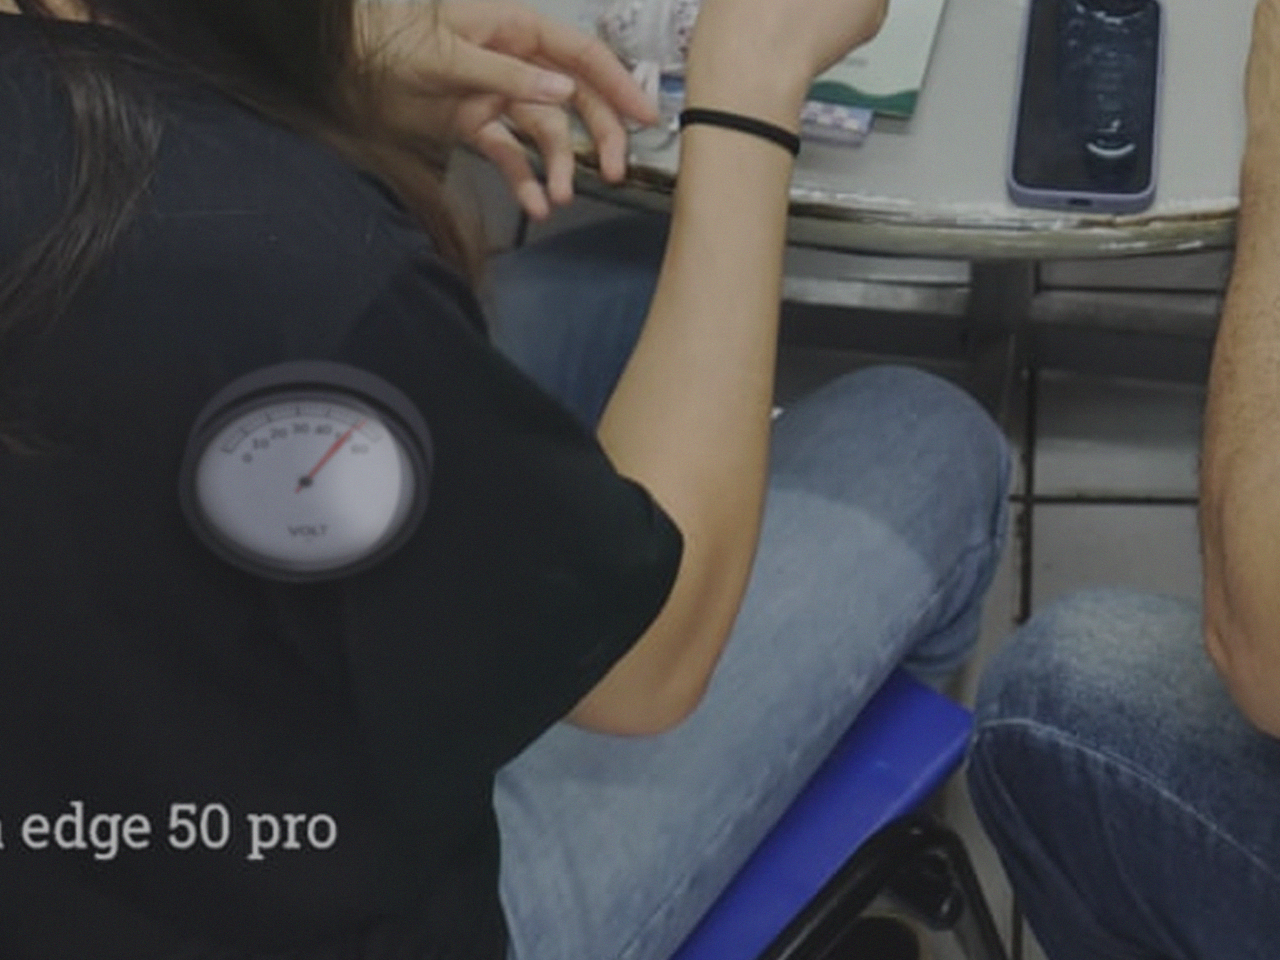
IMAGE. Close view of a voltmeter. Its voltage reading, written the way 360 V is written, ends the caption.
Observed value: 50 V
